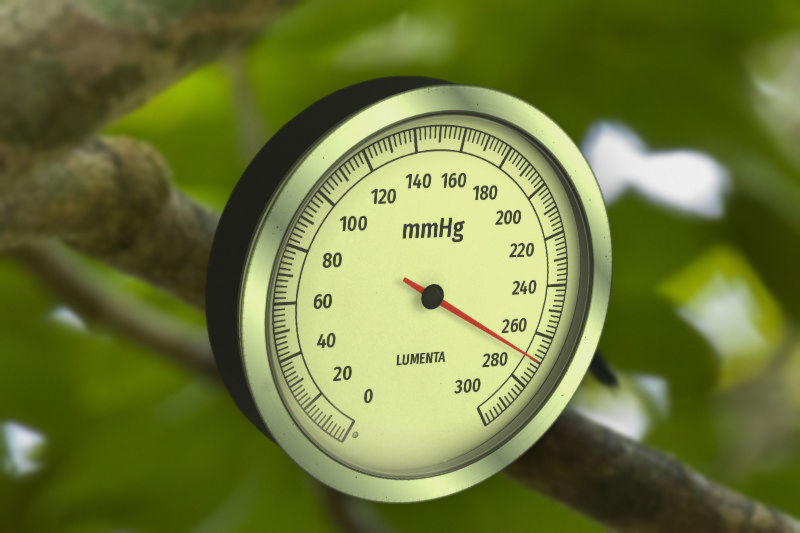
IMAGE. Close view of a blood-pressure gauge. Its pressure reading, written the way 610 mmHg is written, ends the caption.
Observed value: 270 mmHg
